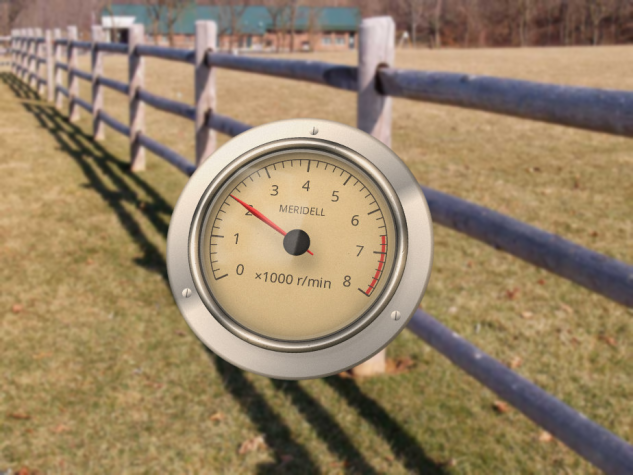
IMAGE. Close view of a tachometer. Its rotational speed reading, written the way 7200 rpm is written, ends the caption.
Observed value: 2000 rpm
